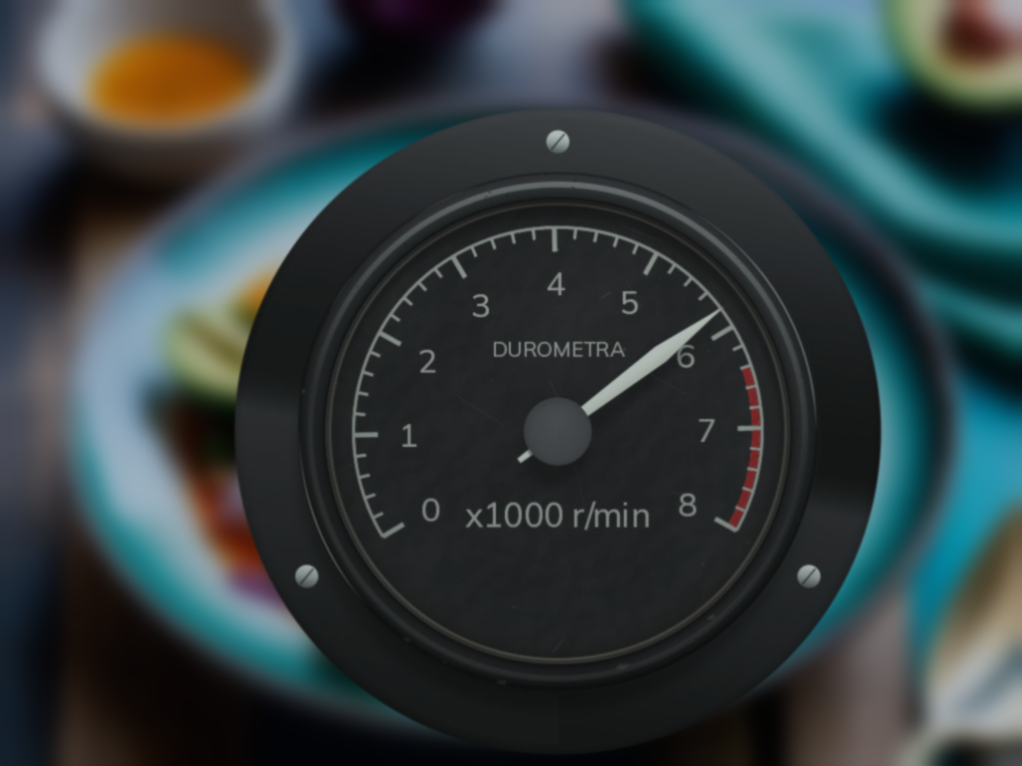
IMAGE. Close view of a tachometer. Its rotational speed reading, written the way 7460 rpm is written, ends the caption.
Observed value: 5800 rpm
